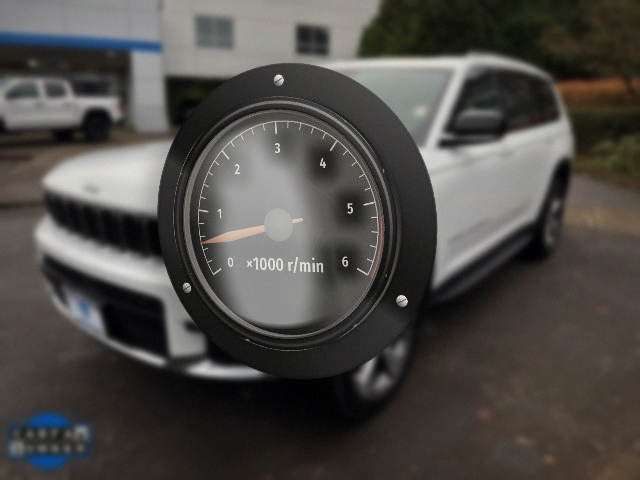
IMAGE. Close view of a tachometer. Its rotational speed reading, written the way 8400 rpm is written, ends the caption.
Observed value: 500 rpm
